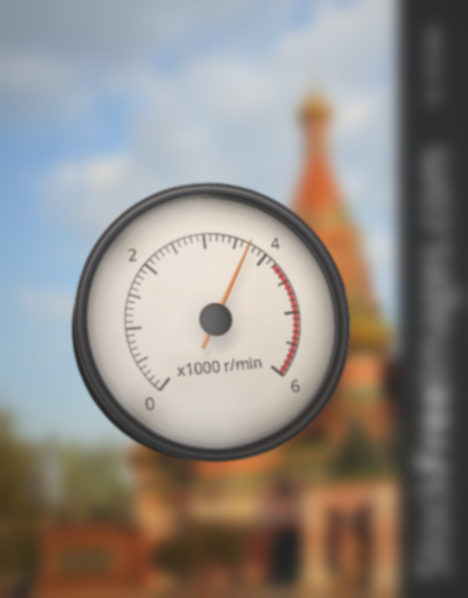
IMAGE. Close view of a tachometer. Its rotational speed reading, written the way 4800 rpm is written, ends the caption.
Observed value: 3700 rpm
